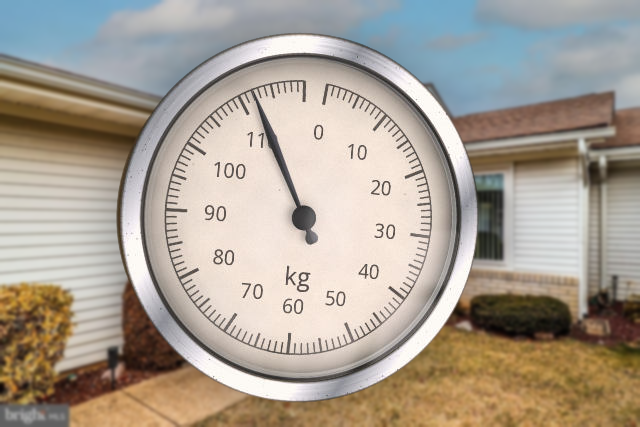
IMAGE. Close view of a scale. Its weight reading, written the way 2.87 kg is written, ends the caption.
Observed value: 112 kg
